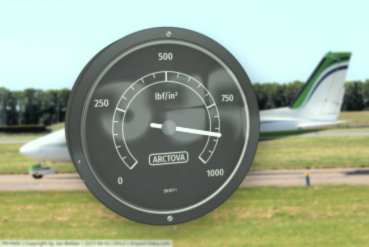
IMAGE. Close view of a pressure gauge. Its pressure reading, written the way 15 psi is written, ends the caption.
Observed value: 875 psi
